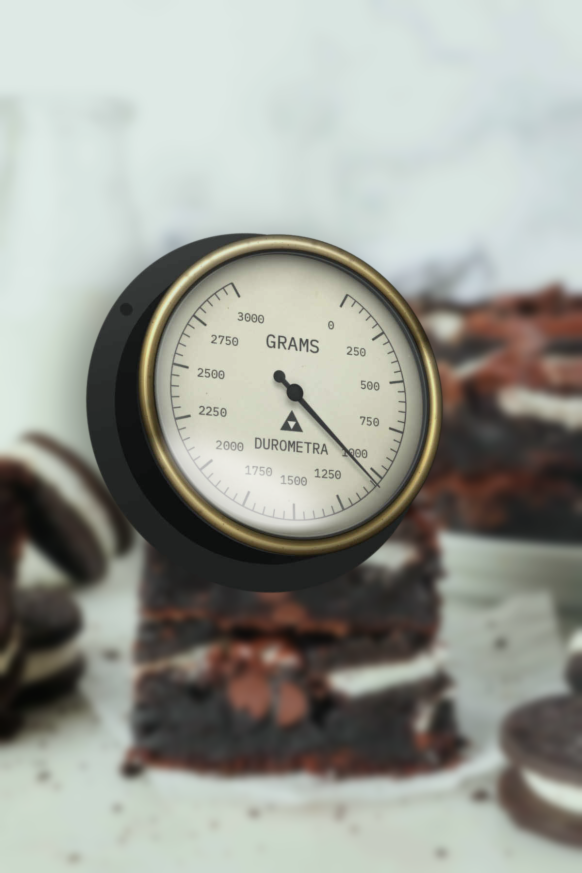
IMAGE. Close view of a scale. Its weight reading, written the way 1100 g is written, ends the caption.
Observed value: 1050 g
